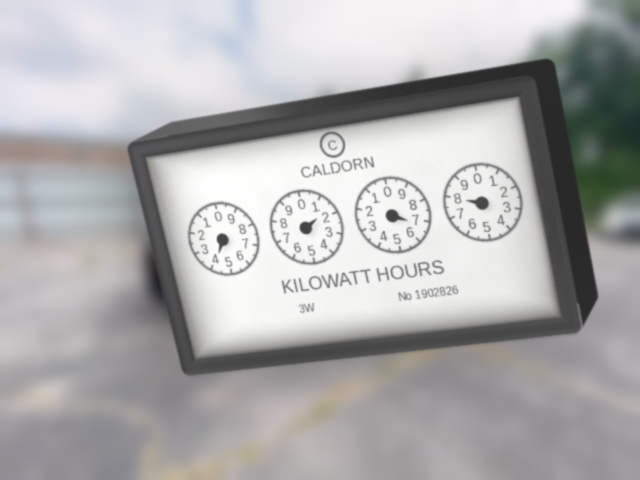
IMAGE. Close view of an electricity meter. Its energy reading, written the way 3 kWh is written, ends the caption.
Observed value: 4168 kWh
